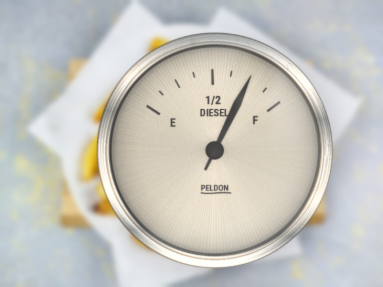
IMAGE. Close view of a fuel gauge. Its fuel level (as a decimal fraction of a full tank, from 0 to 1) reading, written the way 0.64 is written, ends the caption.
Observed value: 0.75
